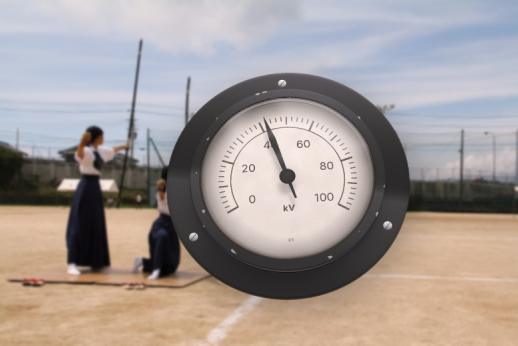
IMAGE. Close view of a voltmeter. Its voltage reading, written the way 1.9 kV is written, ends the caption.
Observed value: 42 kV
